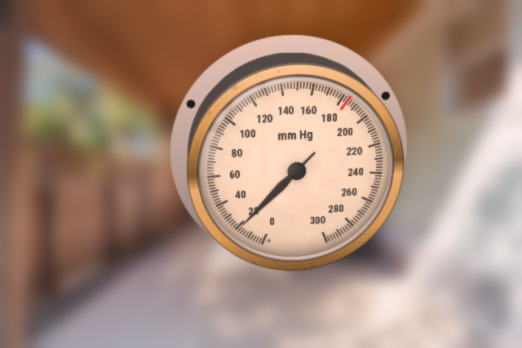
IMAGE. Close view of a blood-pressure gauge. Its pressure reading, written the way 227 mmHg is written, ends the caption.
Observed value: 20 mmHg
